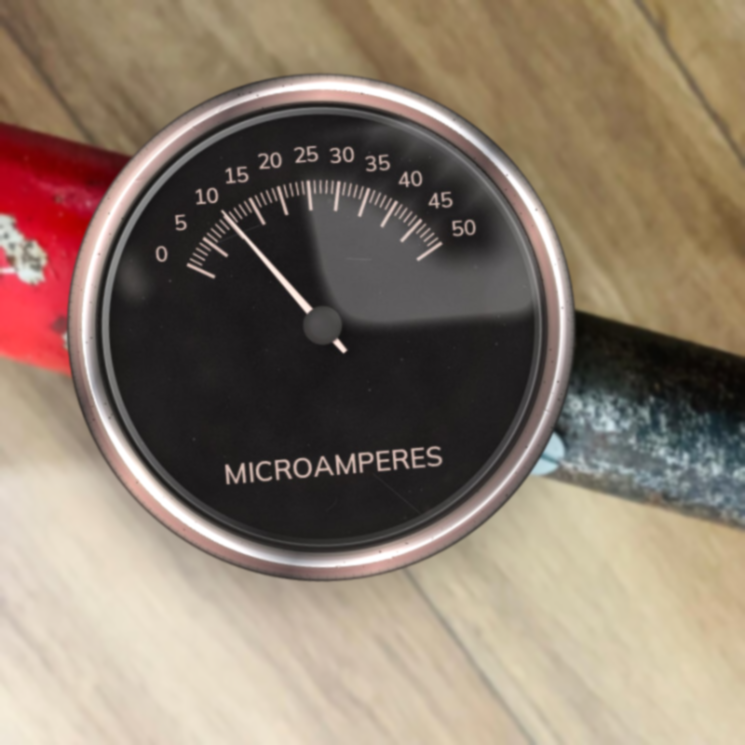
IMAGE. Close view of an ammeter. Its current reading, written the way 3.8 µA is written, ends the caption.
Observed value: 10 µA
